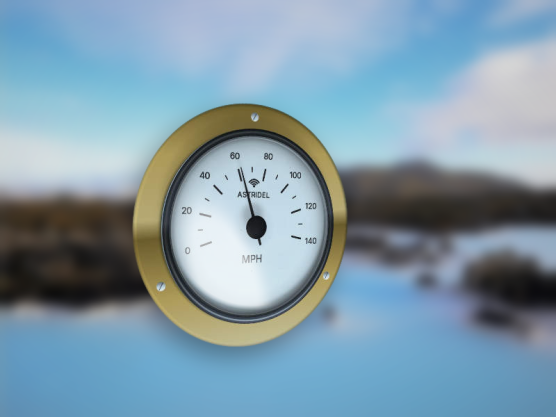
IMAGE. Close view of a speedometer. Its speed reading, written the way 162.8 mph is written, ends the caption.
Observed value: 60 mph
